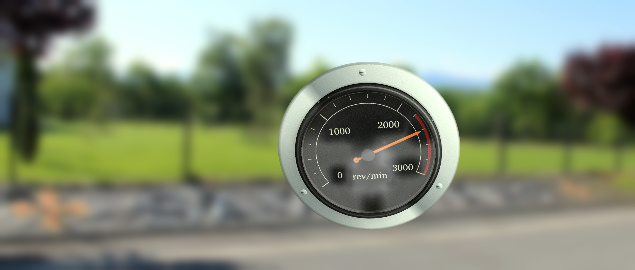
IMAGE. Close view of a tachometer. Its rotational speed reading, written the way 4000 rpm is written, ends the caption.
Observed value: 2400 rpm
